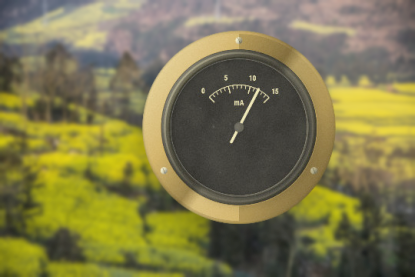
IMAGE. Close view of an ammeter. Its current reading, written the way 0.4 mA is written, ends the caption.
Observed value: 12 mA
